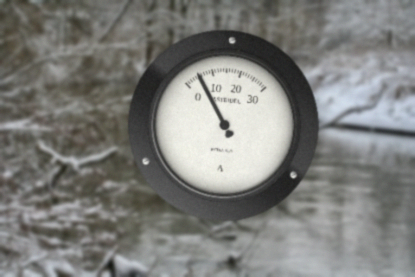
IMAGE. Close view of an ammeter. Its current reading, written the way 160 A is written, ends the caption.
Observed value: 5 A
